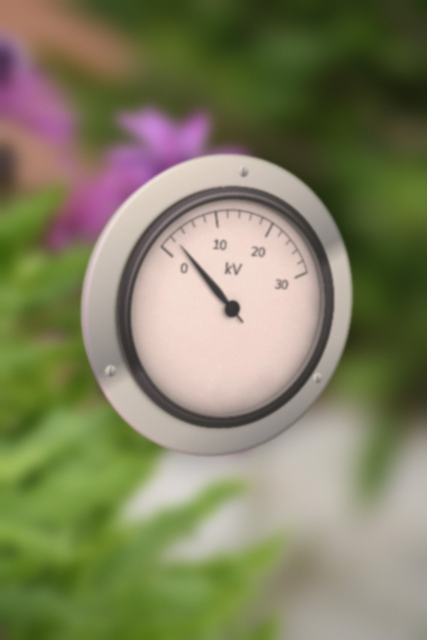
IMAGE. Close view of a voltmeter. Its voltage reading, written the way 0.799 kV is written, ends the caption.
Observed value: 2 kV
